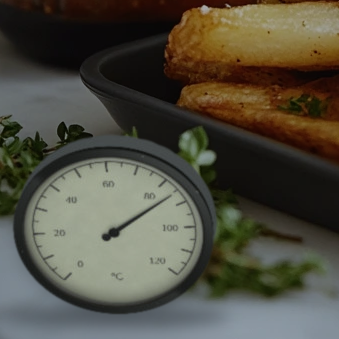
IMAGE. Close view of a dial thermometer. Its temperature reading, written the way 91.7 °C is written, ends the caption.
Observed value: 85 °C
